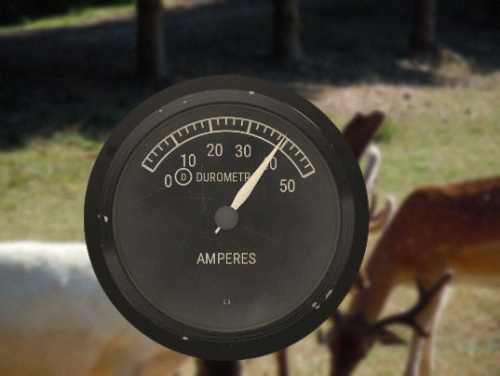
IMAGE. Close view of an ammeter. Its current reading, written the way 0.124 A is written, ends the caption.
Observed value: 39 A
